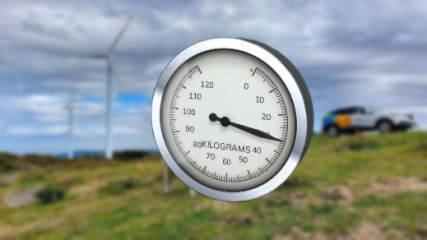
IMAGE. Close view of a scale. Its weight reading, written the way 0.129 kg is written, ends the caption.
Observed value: 30 kg
